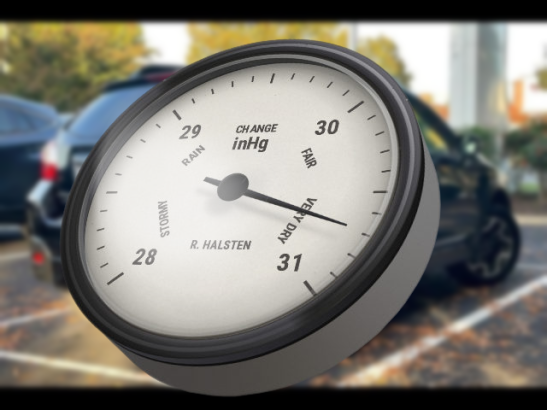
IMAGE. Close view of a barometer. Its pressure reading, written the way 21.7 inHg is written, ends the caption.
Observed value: 30.7 inHg
